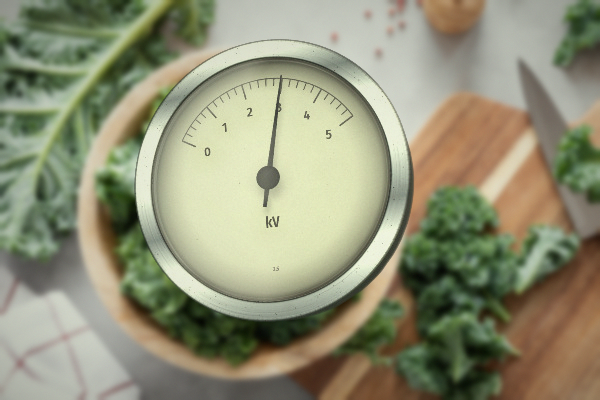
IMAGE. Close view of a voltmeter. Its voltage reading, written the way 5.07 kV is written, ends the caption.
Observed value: 3 kV
